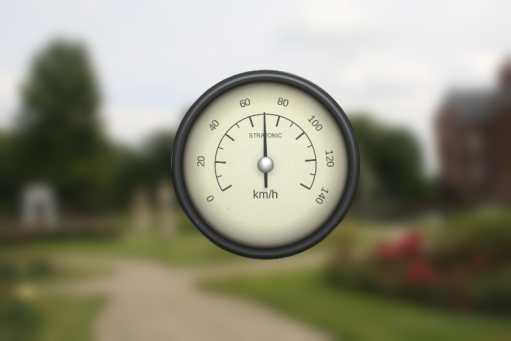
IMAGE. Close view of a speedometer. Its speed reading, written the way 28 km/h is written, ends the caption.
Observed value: 70 km/h
